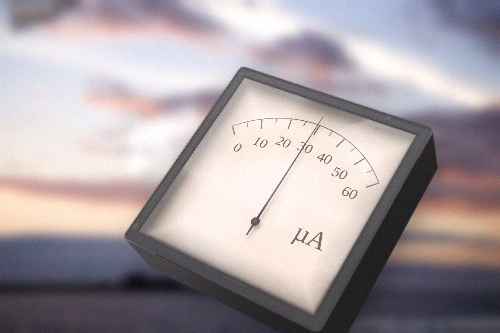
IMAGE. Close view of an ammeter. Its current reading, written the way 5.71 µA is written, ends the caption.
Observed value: 30 µA
